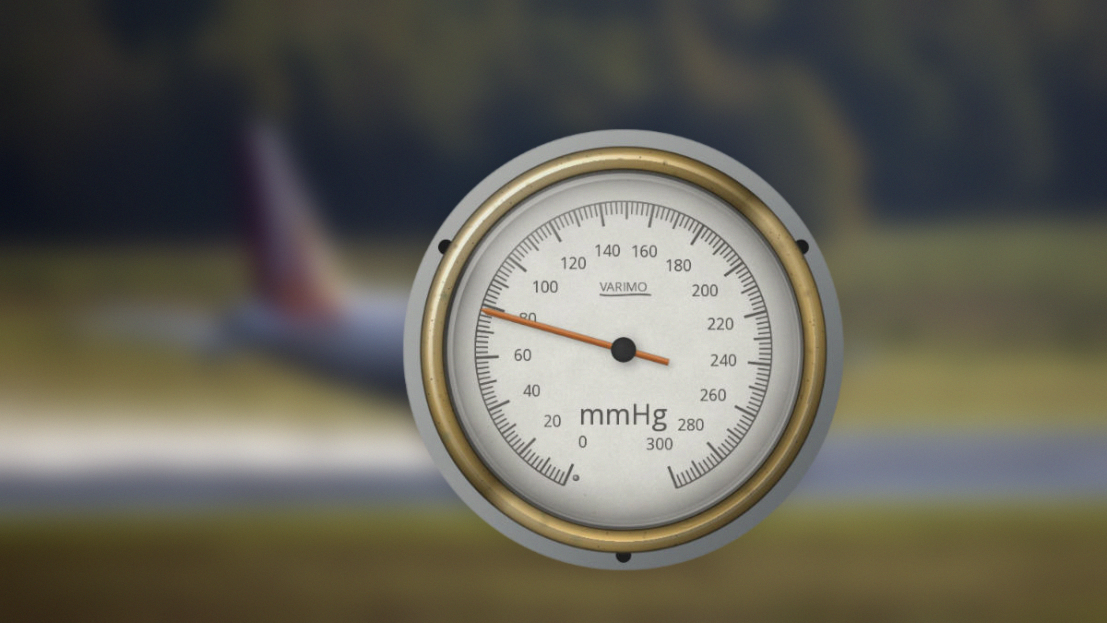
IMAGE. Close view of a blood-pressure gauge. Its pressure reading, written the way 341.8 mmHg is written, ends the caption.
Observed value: 78 mmHg
